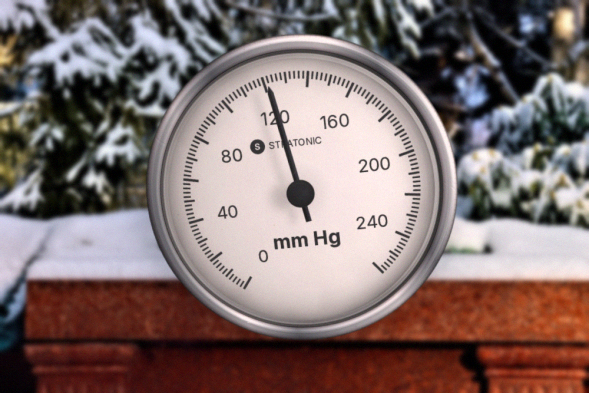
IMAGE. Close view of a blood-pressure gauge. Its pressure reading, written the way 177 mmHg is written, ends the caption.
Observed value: 122 mmHg
